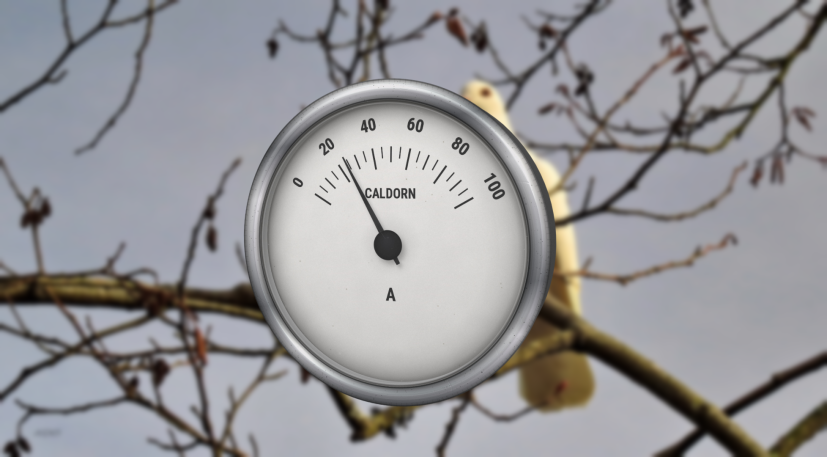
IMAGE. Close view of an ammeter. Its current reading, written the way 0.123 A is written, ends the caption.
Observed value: 25 A
